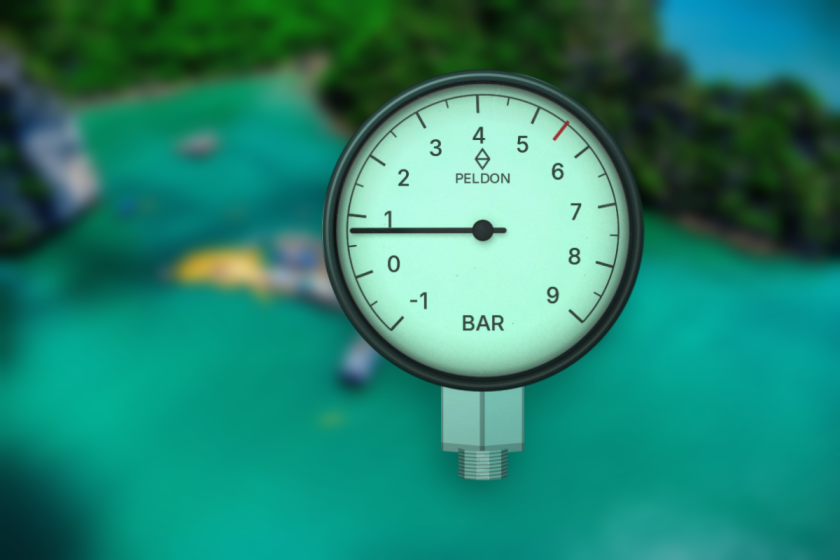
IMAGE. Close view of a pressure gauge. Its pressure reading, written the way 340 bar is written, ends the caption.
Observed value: 0.75 bar
